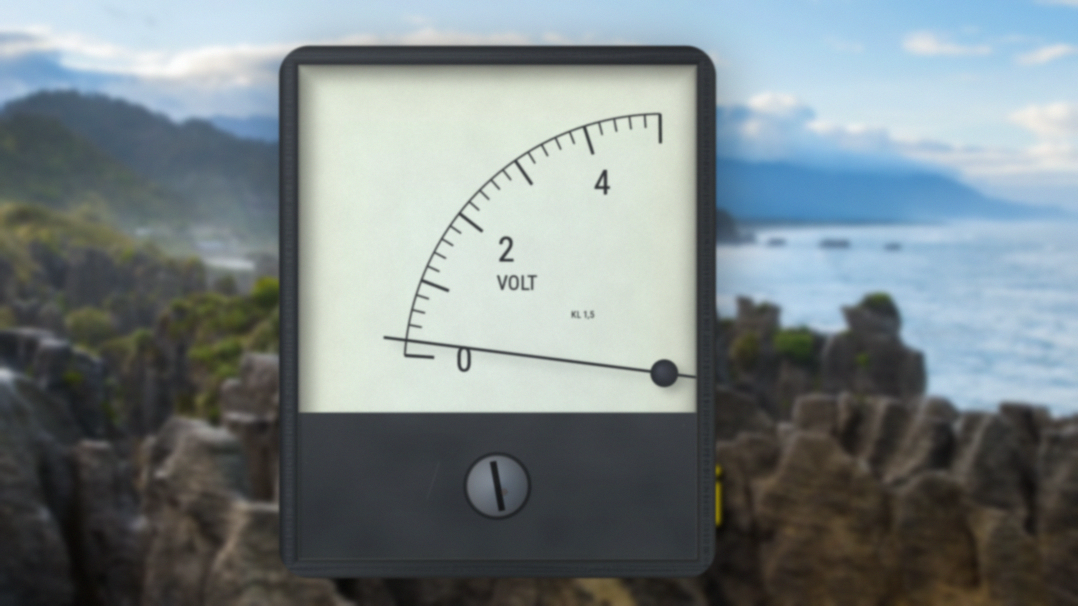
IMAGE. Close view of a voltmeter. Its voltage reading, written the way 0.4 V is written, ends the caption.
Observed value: 0.2 V
